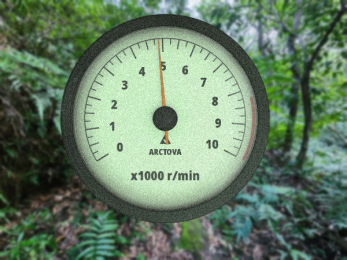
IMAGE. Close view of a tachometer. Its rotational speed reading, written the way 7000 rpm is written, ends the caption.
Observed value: 4875 rpm
